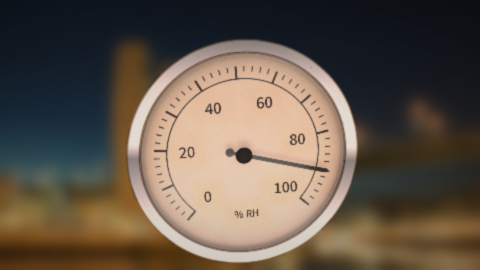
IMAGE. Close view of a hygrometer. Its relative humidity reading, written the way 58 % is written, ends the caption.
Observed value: 90 %
